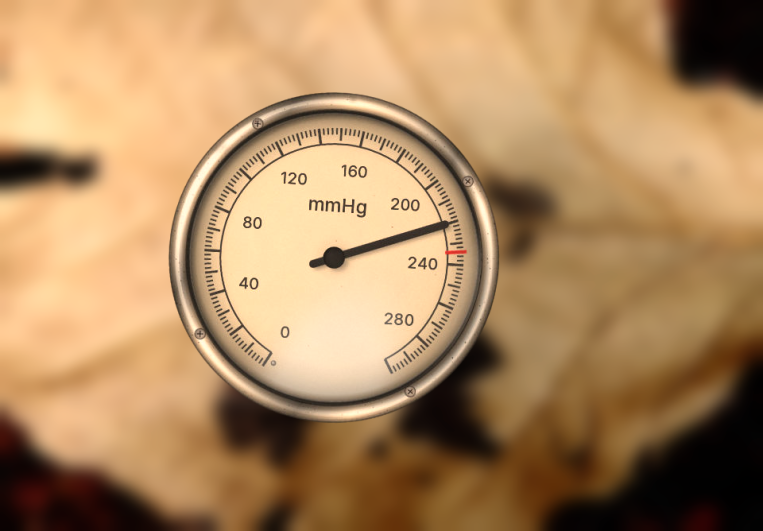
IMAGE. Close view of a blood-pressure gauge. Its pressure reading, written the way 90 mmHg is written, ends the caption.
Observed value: 220 mmHg
